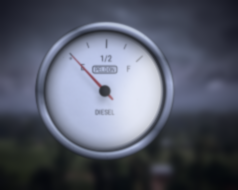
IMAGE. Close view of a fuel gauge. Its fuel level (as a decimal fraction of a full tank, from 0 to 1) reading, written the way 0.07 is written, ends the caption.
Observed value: 0
